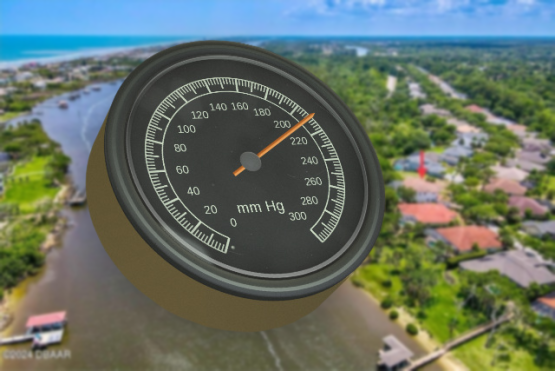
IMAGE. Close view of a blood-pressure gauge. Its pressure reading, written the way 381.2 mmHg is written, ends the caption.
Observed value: 210 mmHg
